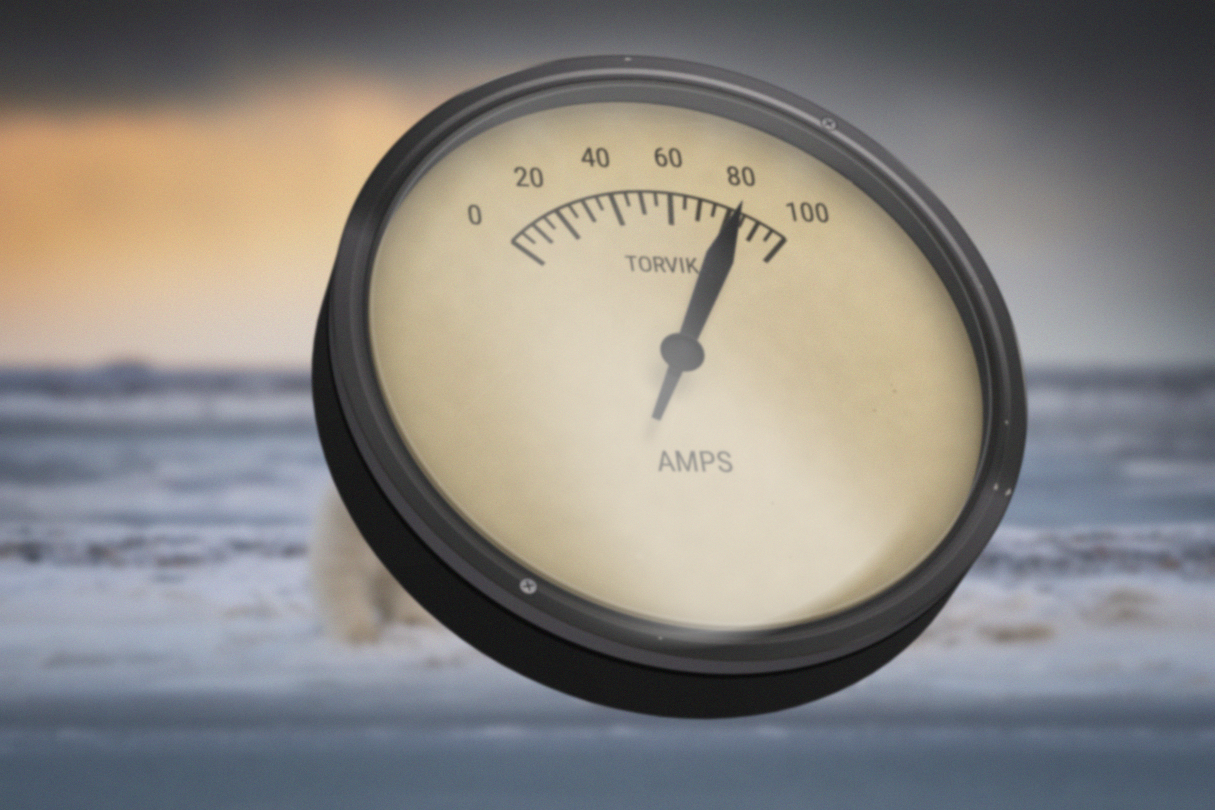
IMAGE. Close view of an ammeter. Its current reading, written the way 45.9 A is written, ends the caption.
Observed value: 82.5 A
